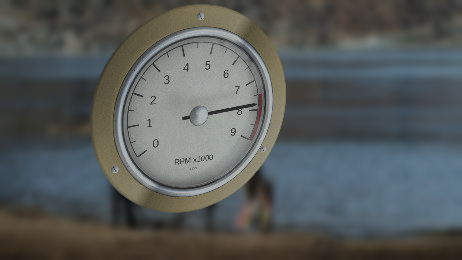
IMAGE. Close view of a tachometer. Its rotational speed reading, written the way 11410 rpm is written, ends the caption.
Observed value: 7750 rpm
